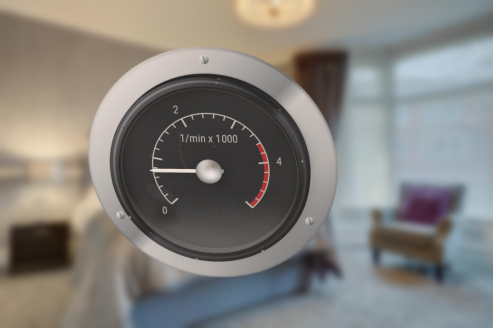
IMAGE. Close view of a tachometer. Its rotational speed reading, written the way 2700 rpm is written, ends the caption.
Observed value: 800 rpm
